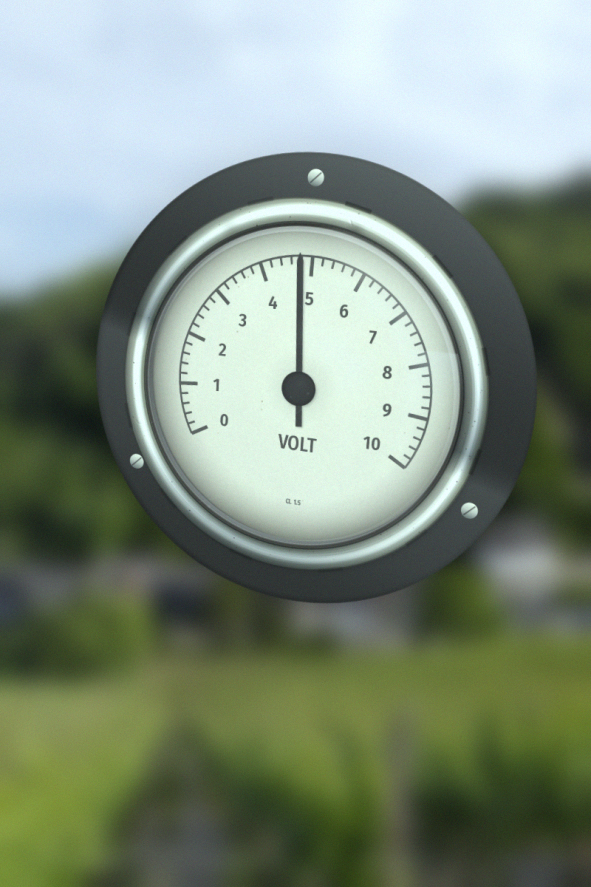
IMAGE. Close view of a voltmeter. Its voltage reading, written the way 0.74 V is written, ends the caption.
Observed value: 4.8 V
